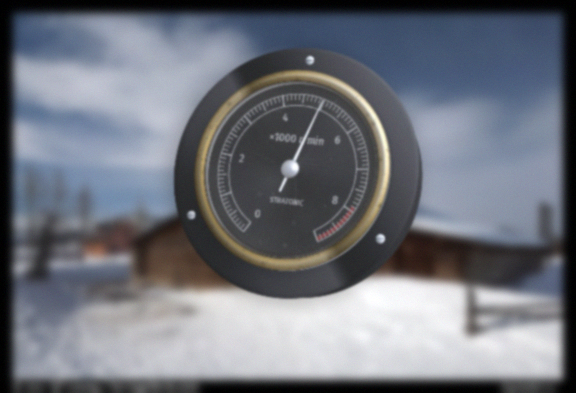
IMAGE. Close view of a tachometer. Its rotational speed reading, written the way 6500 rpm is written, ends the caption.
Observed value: 5000 rpm
